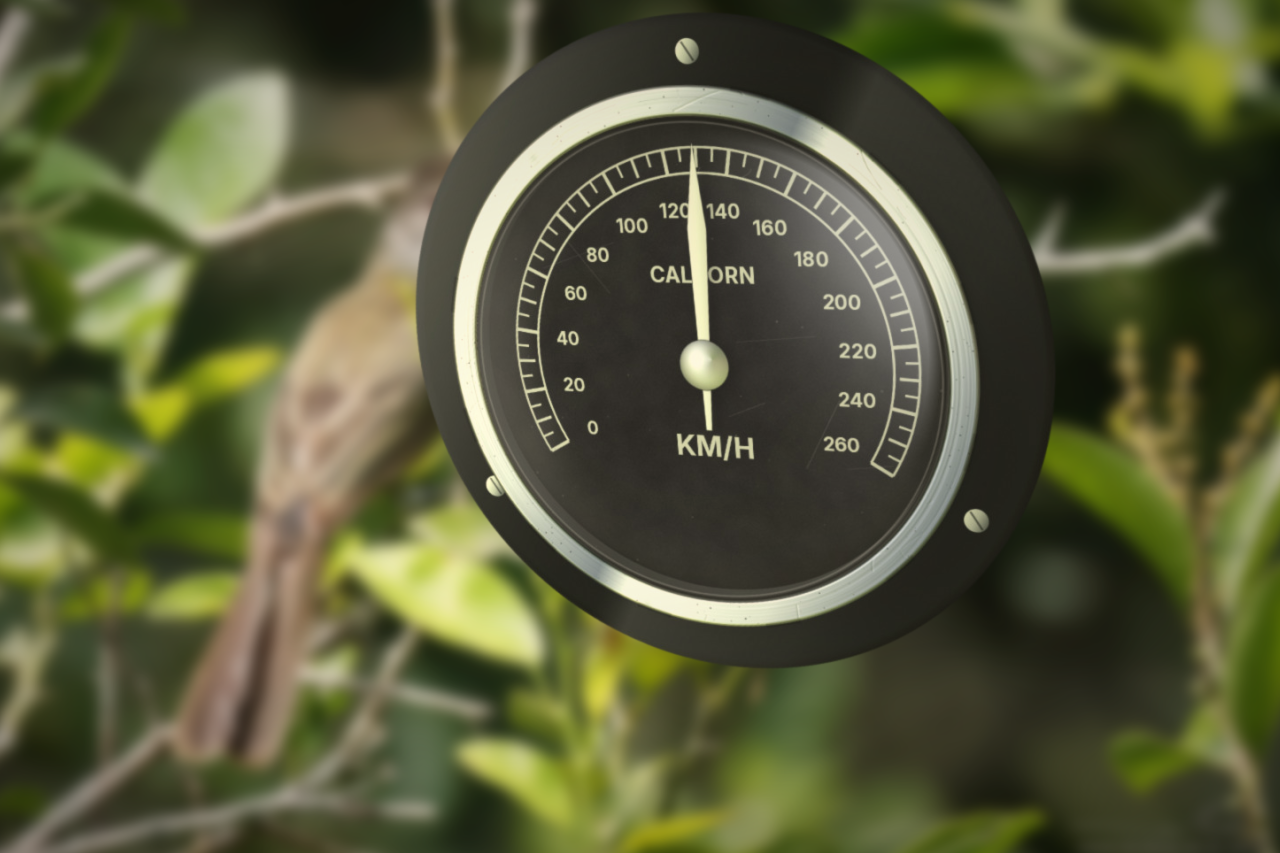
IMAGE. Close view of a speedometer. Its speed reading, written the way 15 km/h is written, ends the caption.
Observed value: 130 km/h
